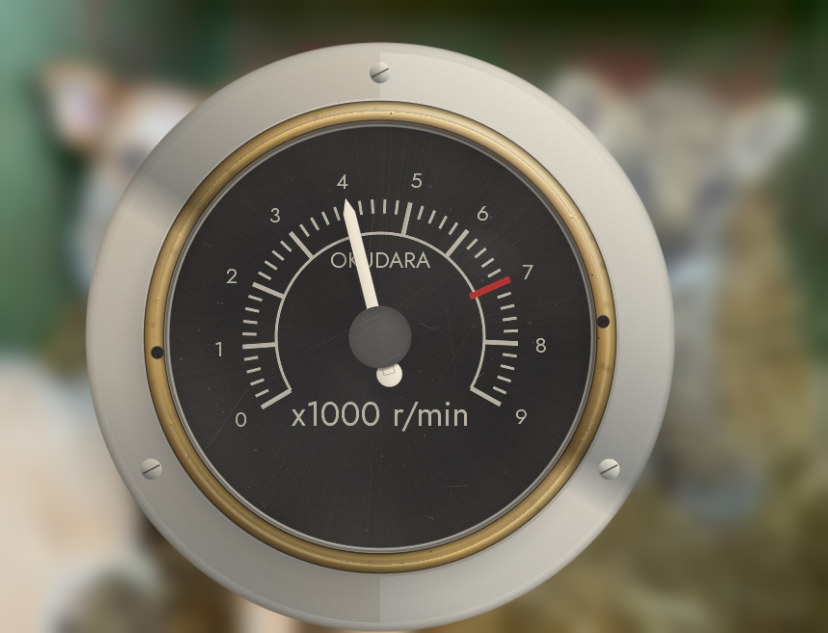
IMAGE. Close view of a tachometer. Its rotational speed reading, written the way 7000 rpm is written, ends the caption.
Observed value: 4000 rpm
